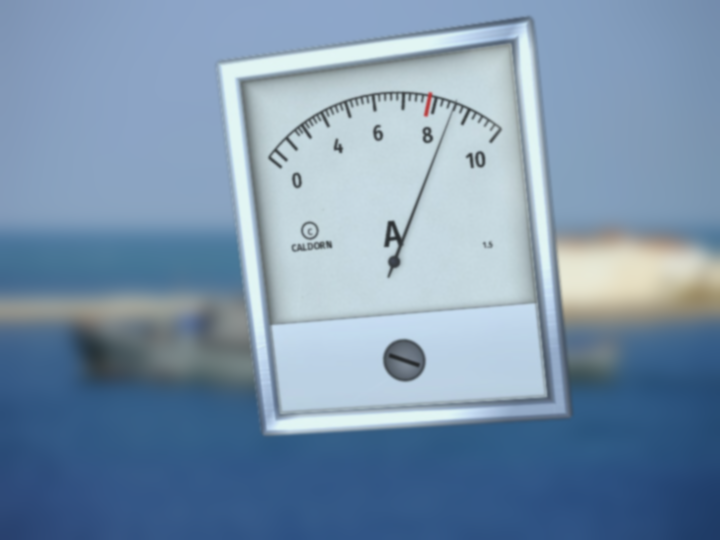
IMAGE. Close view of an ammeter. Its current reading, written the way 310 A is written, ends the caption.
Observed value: 8.6 A
